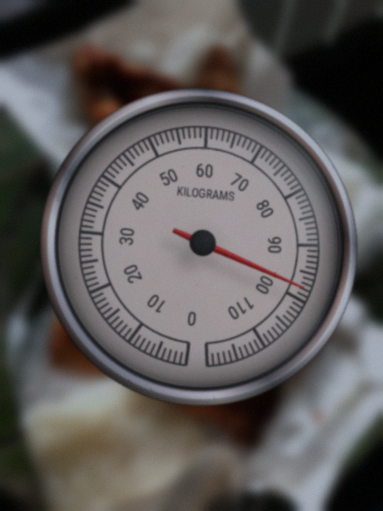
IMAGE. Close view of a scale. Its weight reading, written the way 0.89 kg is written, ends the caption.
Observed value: 98 kg
